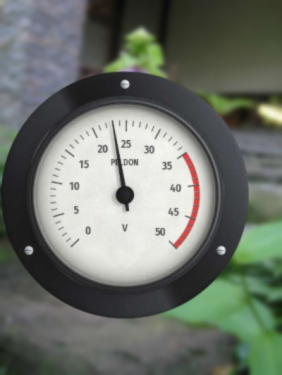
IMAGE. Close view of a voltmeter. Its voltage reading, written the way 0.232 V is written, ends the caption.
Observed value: 23 V
